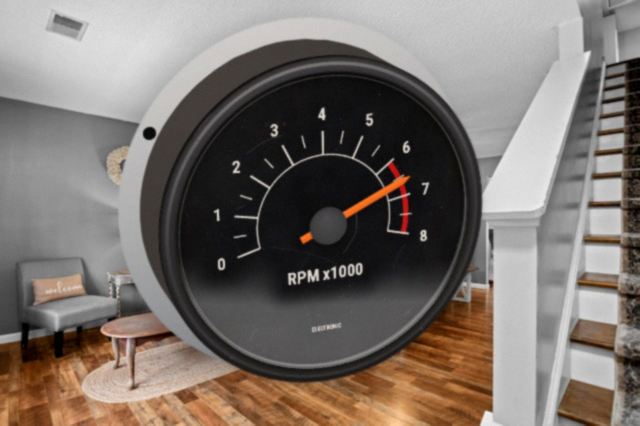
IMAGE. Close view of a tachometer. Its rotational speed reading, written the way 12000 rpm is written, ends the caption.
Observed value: 6500 rpm
